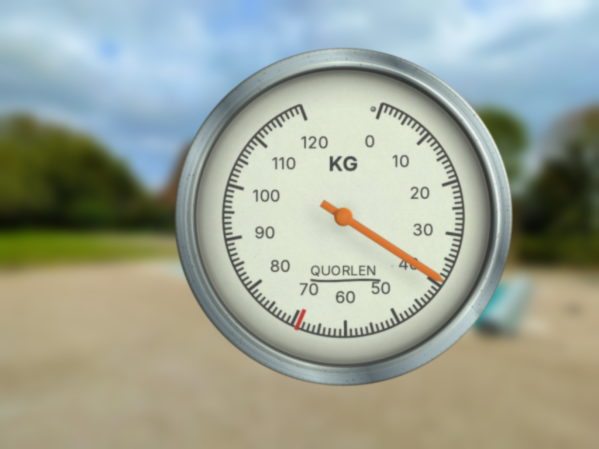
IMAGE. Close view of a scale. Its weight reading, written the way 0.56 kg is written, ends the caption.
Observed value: 39 kg
